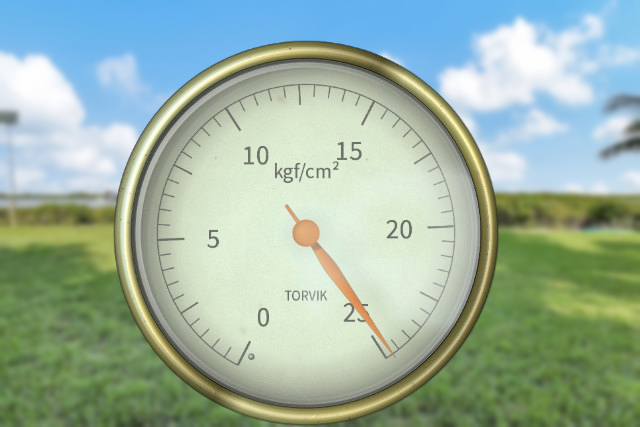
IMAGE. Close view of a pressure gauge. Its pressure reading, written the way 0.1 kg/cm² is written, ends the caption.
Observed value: 24.75 kg/cm²
